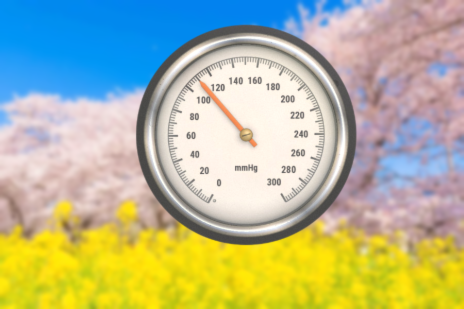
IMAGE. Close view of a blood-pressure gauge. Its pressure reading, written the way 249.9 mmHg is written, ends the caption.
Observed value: 110 mmHg
